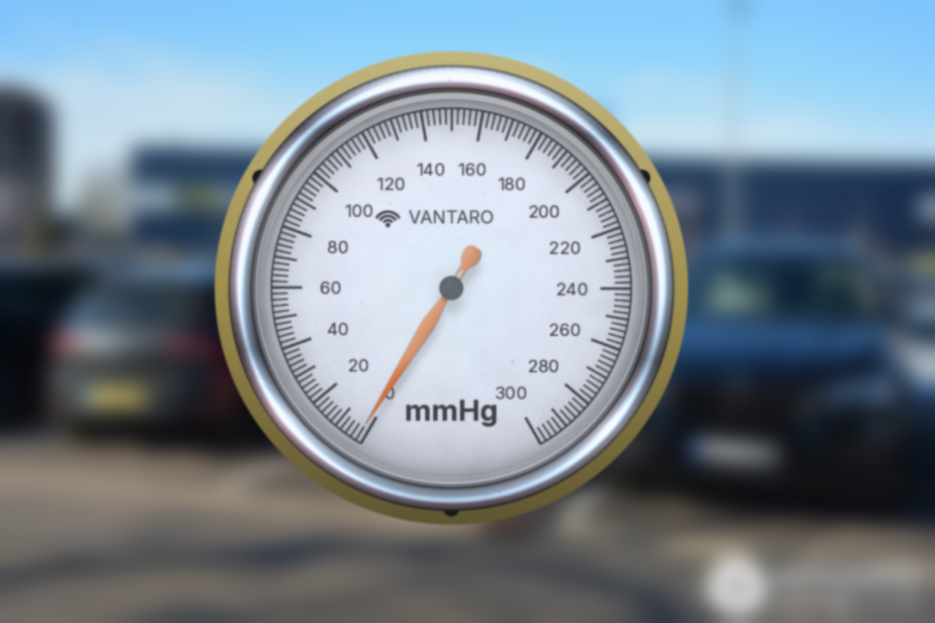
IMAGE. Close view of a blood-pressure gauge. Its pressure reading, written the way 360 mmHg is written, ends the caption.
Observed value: 2 mmHg
